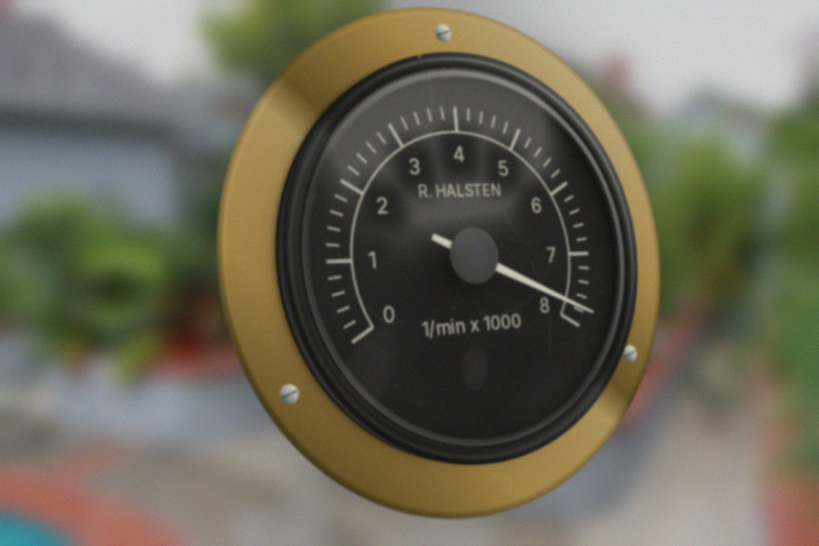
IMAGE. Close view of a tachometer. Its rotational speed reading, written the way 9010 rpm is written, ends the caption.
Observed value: 7800 rpm
